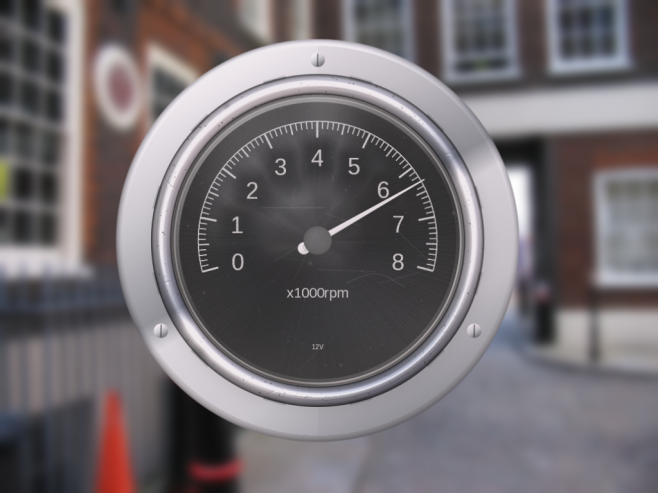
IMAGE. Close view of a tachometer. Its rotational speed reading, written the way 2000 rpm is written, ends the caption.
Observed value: 6300 rpm
